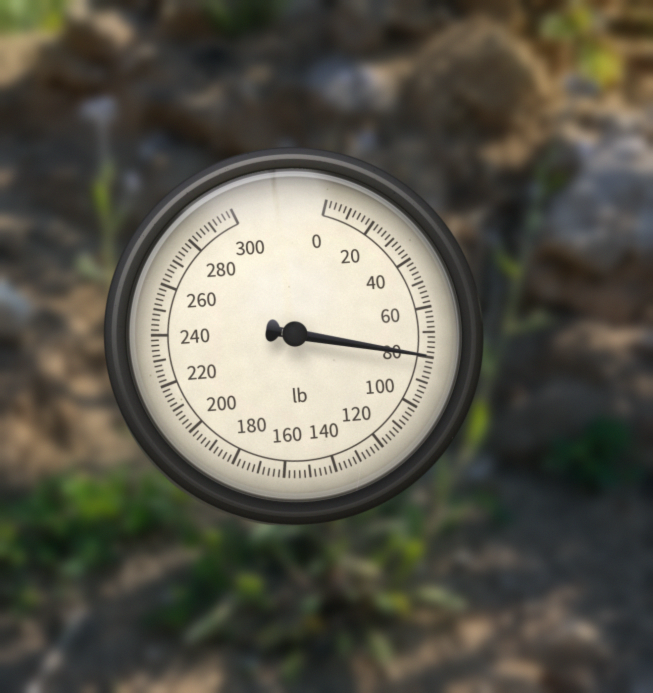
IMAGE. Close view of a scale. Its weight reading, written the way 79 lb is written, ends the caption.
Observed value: 80 lb
